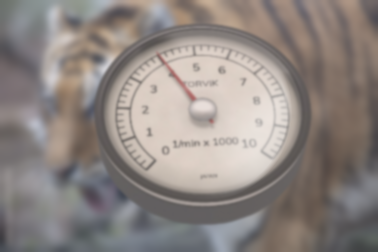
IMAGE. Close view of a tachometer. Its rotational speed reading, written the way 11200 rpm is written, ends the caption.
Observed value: 4000 rpm
